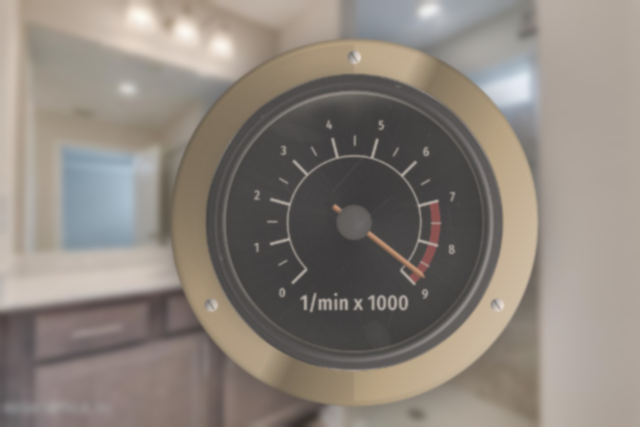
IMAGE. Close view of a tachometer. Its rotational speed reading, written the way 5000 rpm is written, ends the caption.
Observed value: 8750 rpm
